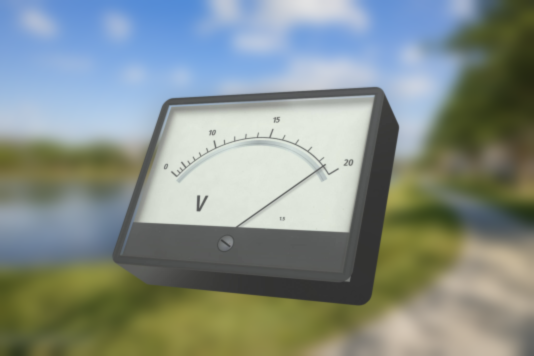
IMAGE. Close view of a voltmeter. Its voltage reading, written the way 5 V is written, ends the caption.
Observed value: 19.5 V
